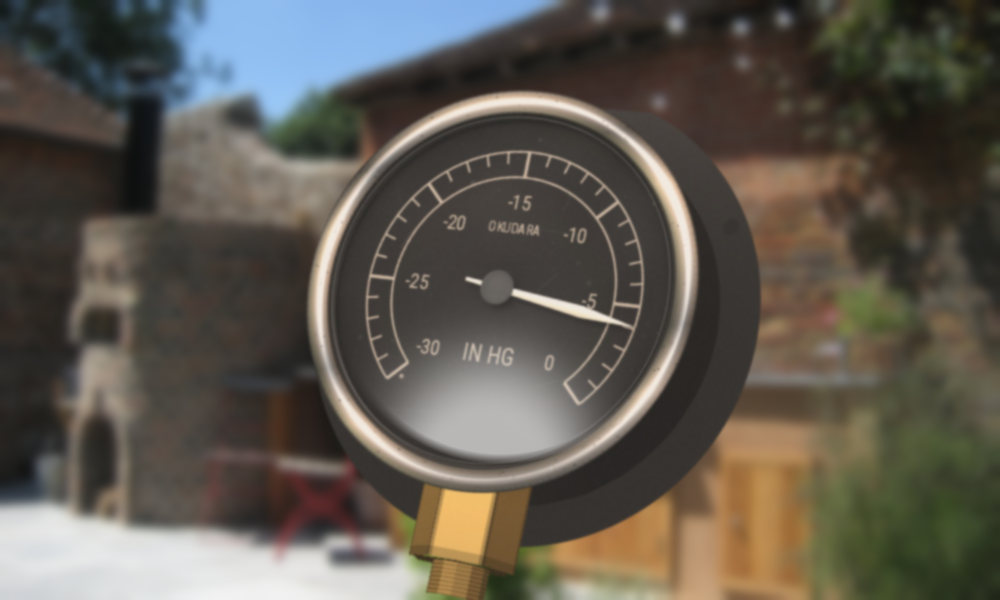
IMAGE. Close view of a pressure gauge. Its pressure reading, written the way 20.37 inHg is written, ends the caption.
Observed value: -4 inHg
